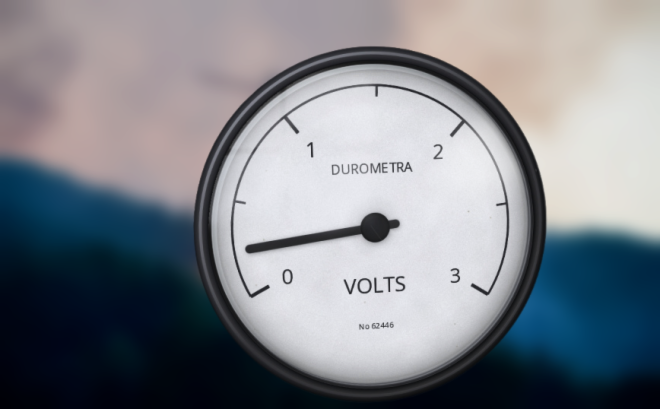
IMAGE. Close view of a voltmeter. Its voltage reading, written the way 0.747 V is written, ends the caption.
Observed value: 0.25 V
